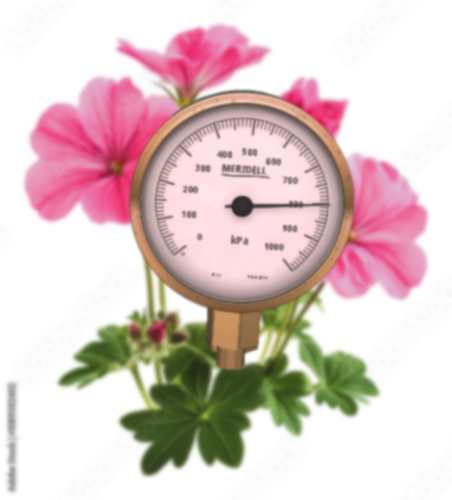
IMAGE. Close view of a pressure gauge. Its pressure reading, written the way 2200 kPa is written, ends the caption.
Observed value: 800 kPa
